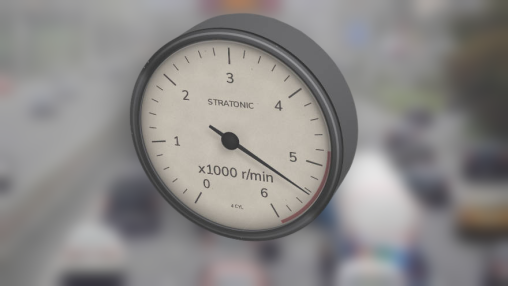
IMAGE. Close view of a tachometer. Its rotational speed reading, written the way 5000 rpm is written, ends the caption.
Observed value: 5400 rpm
